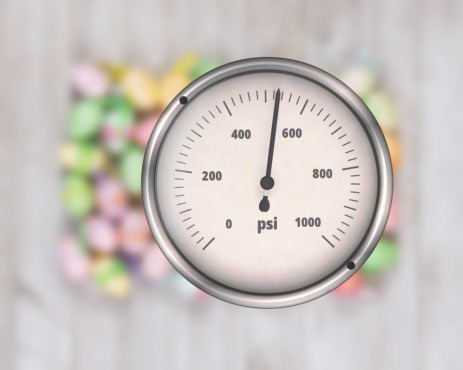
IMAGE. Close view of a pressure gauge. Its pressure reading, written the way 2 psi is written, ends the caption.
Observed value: 530 psi
